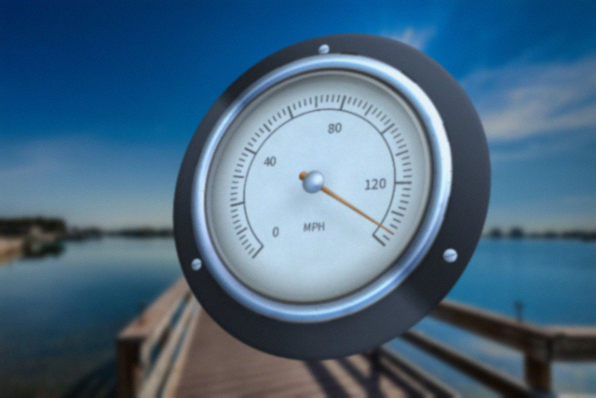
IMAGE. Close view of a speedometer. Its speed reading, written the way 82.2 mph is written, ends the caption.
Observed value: 136 mph
